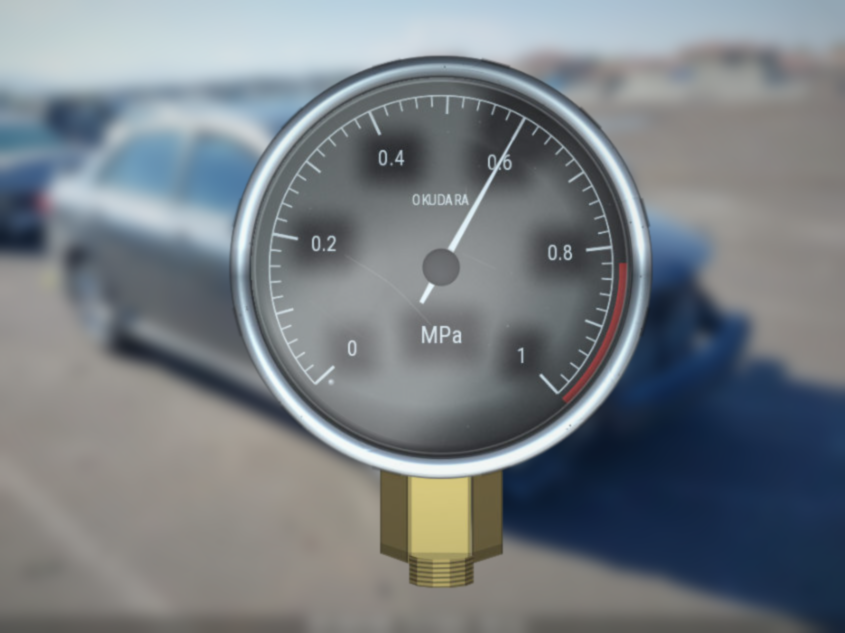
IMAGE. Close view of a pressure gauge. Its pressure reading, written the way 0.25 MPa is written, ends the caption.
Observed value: 0.6 MPa
